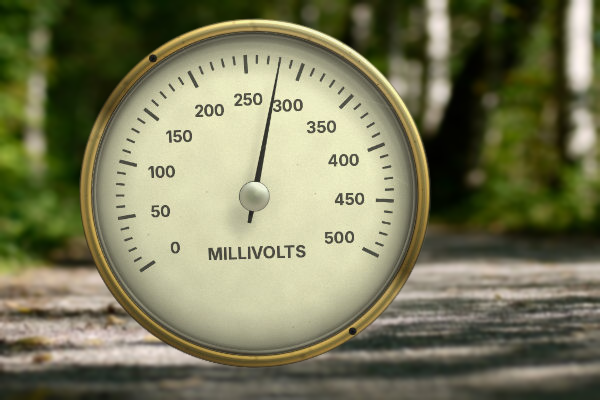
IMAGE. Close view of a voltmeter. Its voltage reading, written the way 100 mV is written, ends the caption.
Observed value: 280 mV
